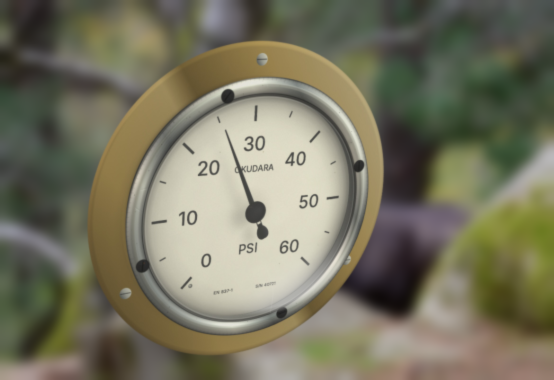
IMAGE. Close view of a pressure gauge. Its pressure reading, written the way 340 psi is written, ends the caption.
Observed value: 25 psi
